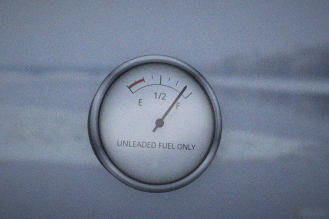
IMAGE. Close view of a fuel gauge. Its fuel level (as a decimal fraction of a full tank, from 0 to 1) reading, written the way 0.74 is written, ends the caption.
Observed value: 0.875
